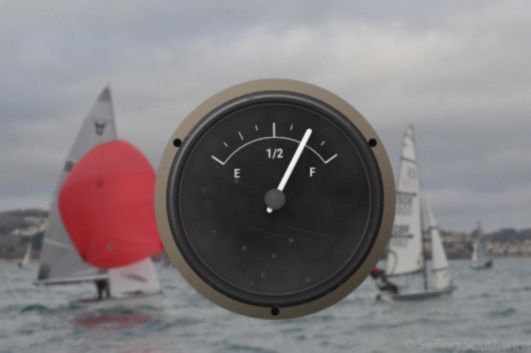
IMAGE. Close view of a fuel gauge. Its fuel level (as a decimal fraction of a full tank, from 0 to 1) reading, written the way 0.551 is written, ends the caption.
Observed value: 0.75
